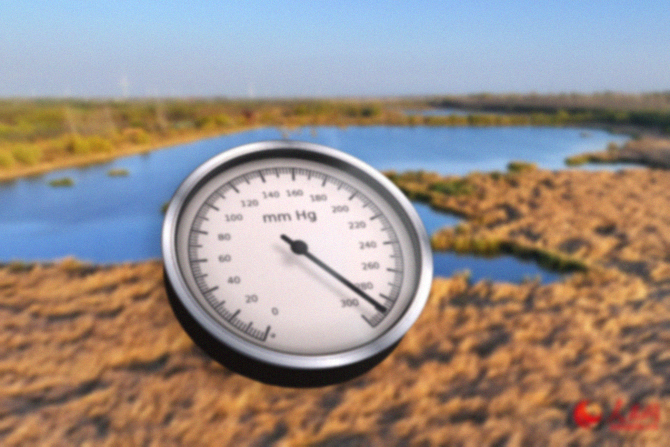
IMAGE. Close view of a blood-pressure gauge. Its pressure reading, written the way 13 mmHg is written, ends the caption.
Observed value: 290 mmHg
